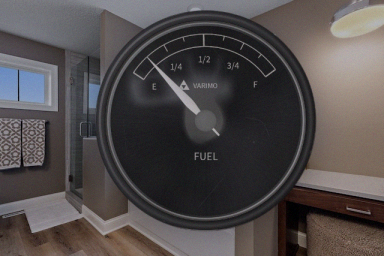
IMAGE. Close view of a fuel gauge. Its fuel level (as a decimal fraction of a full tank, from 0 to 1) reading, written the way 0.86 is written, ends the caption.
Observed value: 0.125
